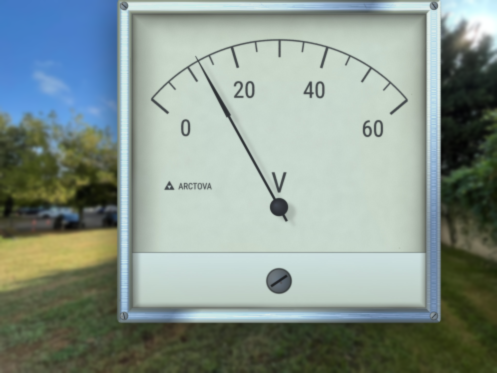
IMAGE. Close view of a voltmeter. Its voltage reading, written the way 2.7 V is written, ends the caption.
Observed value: 12.5 V
